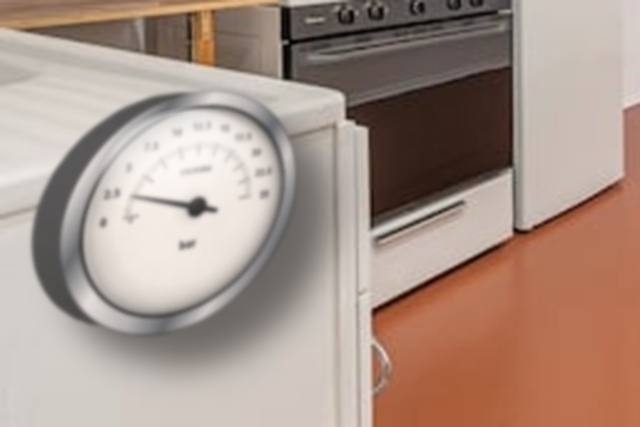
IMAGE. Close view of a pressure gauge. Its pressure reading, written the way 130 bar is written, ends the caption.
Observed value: 2.5 bar
